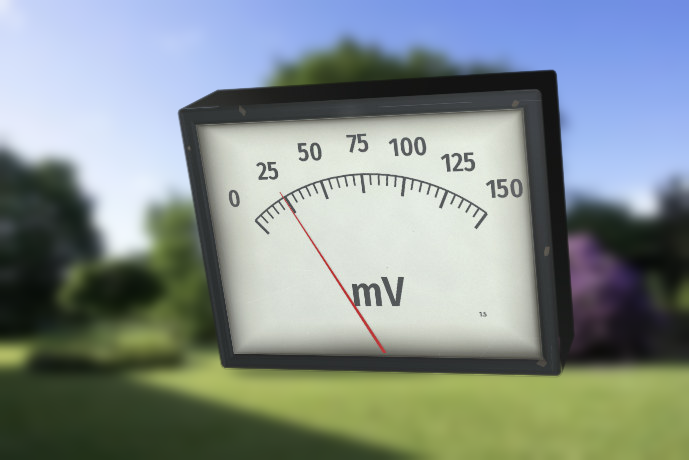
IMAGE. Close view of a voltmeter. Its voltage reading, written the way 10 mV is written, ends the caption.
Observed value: 25 mV
